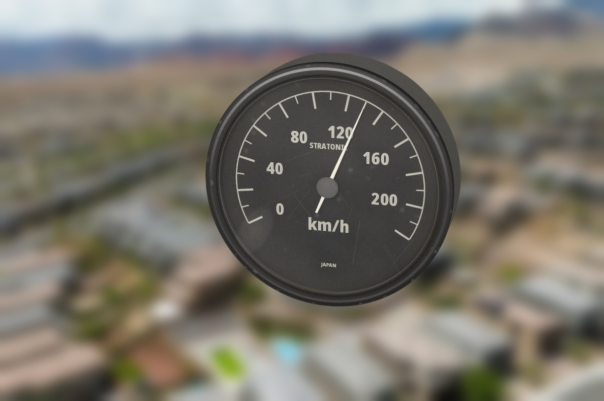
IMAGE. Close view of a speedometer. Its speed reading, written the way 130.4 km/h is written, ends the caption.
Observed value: 130 km/h
